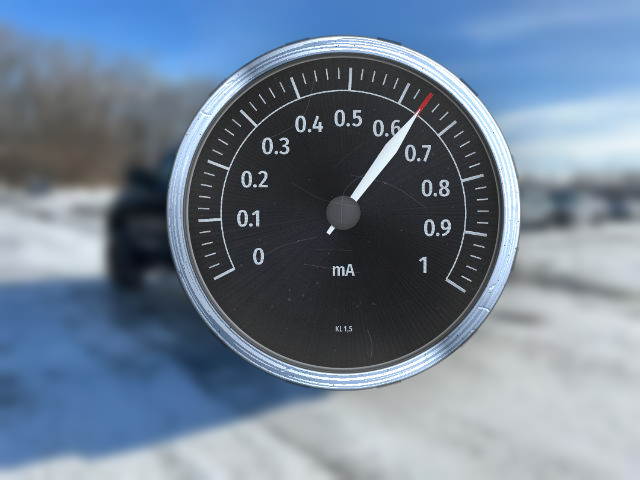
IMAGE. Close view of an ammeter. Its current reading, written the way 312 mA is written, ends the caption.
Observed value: 0.64 mA
